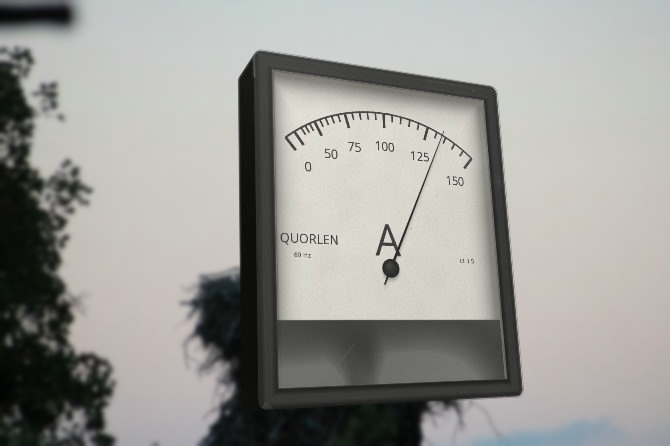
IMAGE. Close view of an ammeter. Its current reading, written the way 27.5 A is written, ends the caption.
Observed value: 132.5 A
